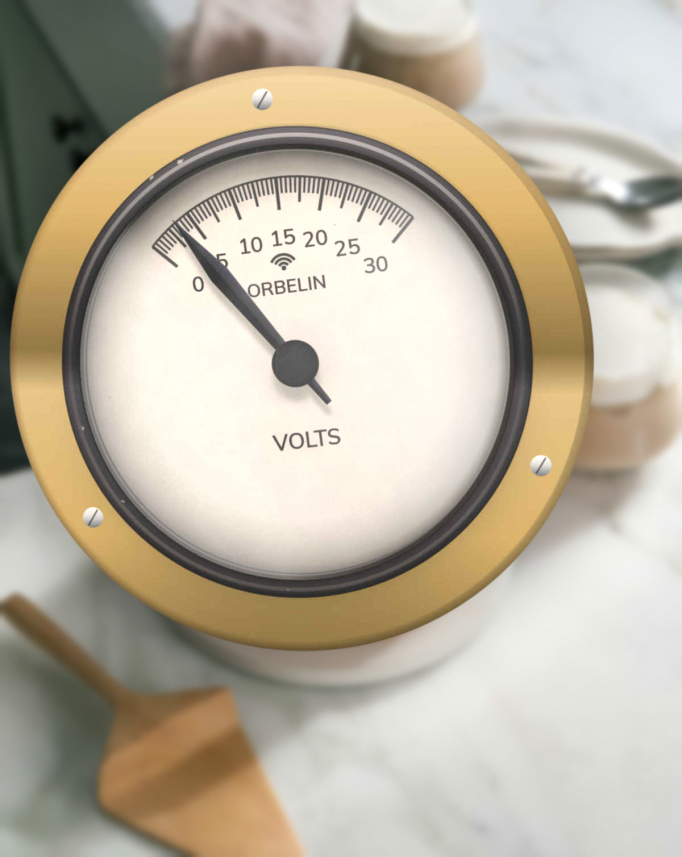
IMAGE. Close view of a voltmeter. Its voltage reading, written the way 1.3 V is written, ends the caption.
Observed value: 3.5 V
